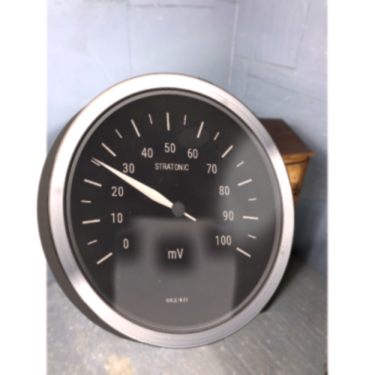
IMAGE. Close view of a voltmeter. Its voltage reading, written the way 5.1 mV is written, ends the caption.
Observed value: 25 mV
